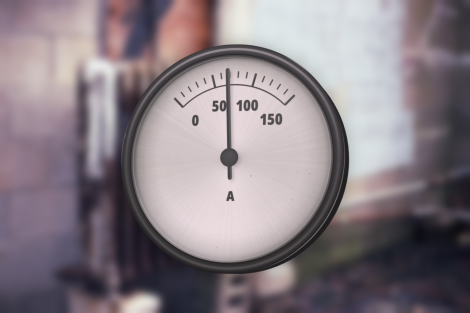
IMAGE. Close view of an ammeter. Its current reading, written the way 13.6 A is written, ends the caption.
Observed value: 70 A
